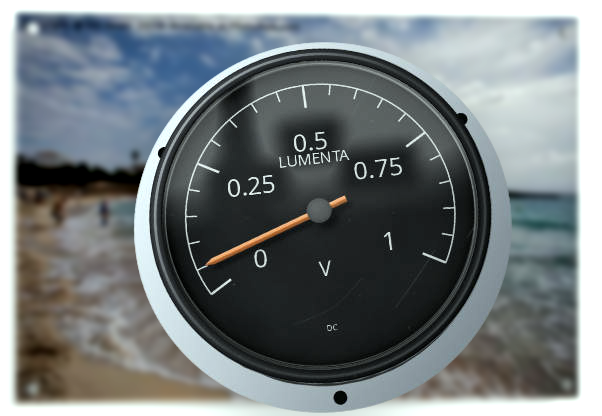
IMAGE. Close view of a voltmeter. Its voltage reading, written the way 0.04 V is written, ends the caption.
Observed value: 0.05 V
